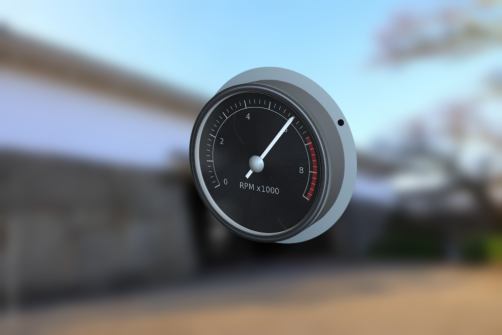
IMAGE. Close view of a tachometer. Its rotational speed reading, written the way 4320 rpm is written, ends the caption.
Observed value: 6000 rpm
